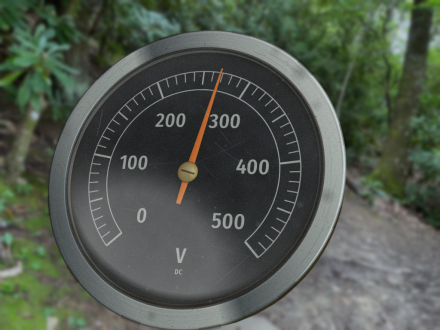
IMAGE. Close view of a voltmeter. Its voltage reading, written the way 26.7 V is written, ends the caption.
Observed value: 270 V
